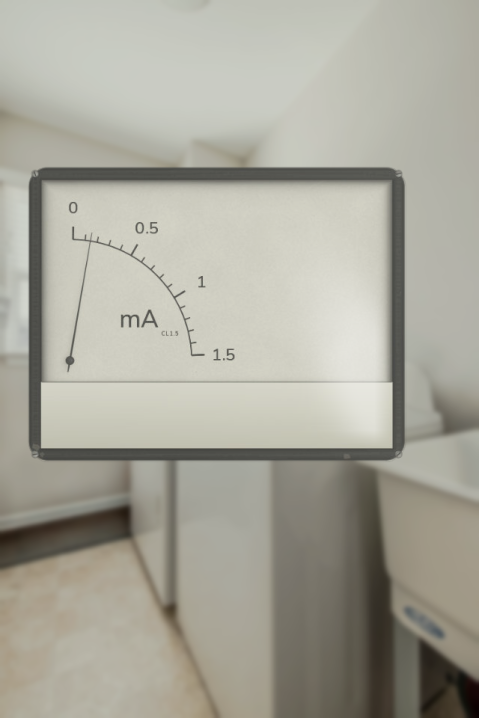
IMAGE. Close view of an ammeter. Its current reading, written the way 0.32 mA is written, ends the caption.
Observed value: 0.15 mA
